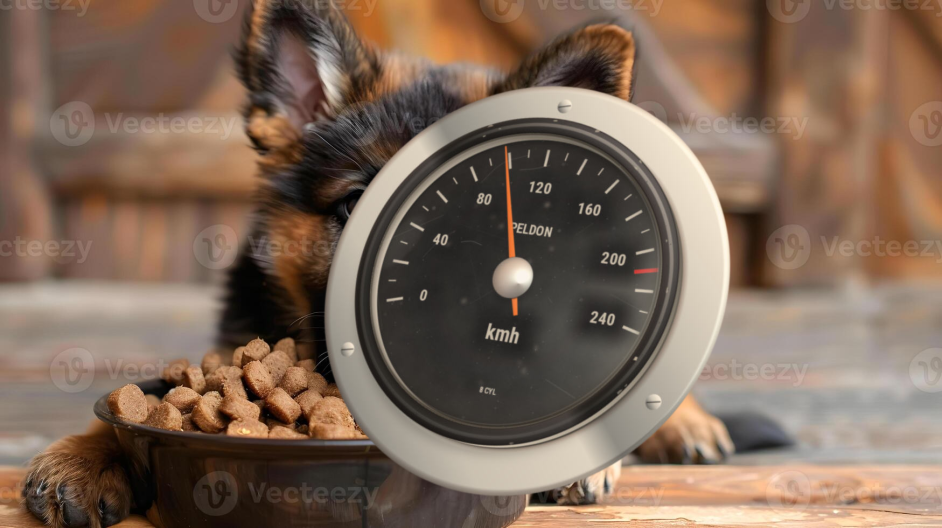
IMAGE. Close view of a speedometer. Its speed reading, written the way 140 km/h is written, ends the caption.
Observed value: 100 km/h
